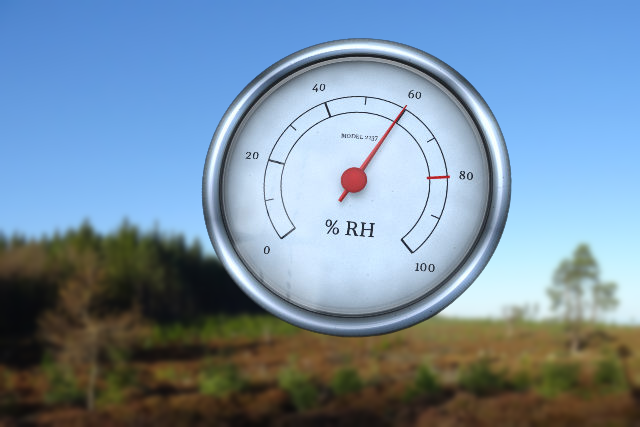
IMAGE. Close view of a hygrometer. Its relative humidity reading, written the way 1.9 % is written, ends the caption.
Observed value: 60 %
